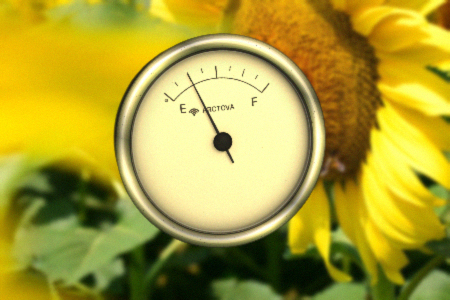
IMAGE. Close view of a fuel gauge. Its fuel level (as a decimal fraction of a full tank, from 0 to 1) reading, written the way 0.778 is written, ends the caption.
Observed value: 0.25
